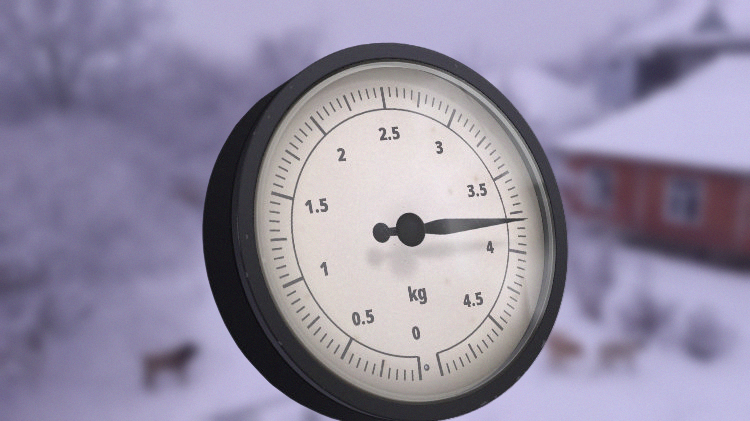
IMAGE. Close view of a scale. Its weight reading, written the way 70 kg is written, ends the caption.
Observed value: 3.8 kg
